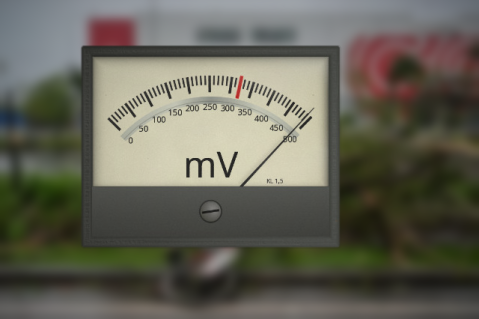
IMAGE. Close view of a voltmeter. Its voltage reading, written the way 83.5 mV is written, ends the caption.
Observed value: 490 mV
